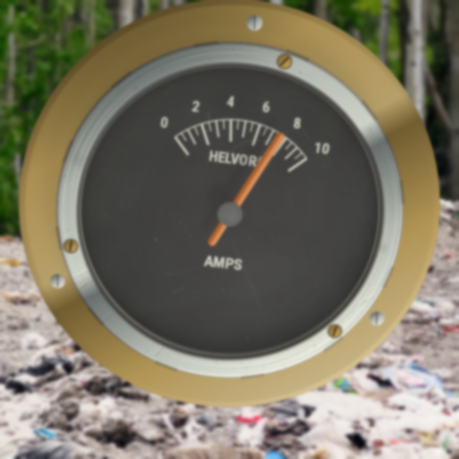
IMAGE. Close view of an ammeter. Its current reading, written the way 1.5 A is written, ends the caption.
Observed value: 7.5 A
